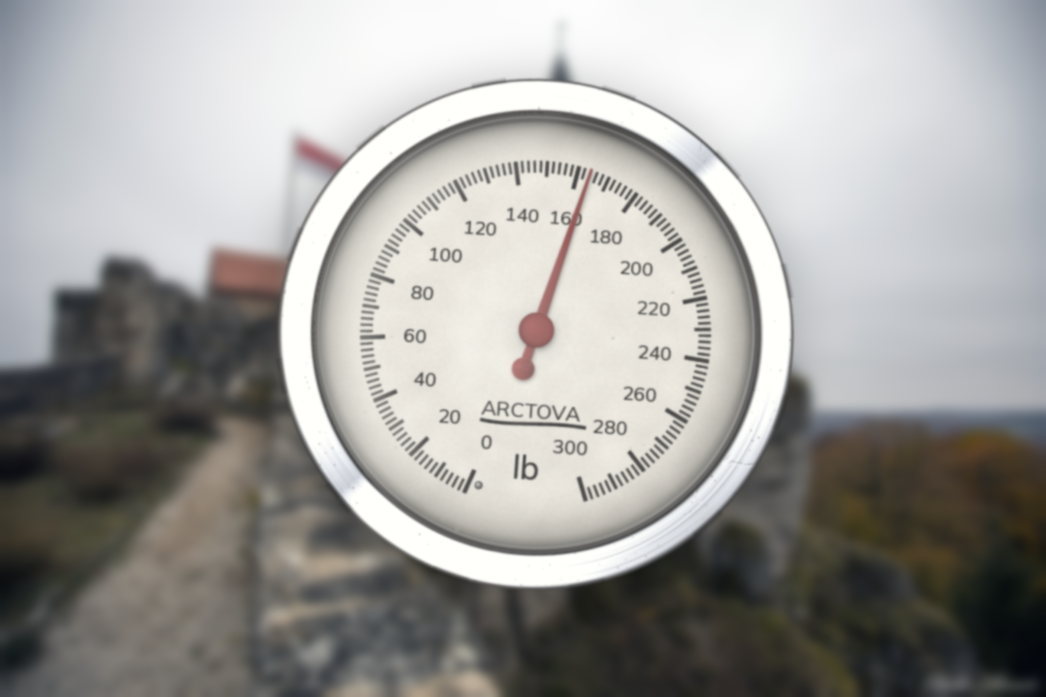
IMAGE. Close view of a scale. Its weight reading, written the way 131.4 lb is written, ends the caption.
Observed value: 164 lb
